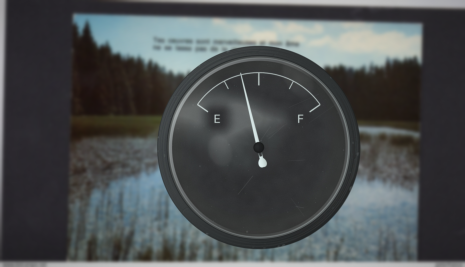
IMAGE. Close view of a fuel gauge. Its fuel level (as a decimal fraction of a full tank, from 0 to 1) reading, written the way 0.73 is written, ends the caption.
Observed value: 0.375
